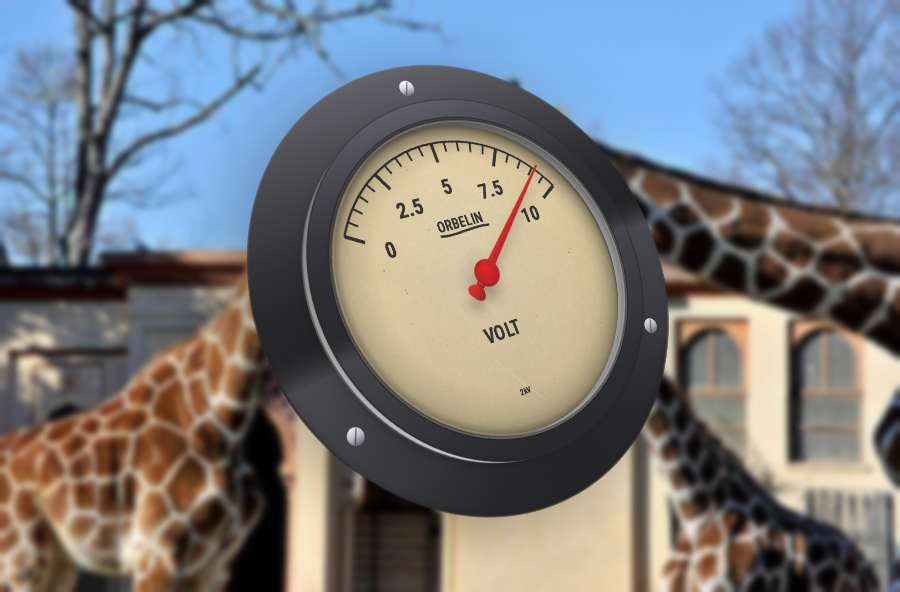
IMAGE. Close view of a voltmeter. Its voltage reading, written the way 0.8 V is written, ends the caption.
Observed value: 9 V
